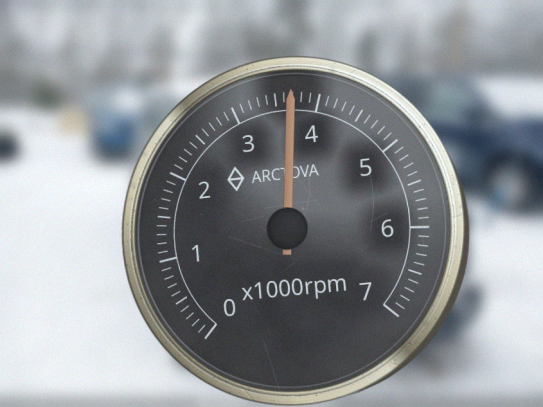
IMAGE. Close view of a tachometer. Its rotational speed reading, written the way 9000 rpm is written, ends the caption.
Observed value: 3700 rpm
